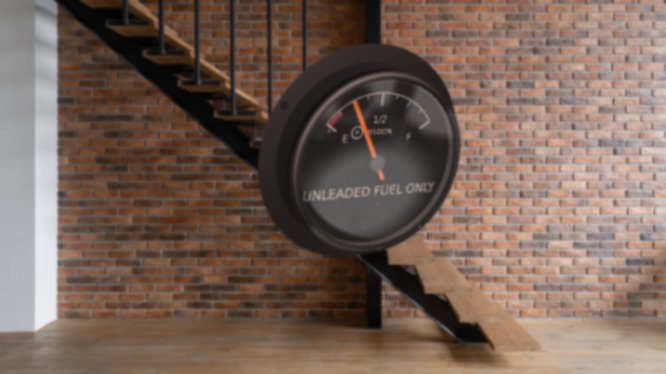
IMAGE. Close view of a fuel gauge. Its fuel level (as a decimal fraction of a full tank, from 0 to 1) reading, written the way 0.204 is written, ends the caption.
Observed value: 0.25
